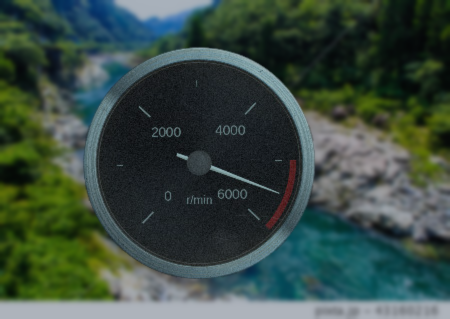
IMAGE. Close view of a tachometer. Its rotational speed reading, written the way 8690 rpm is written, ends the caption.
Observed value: 5500 rpm
